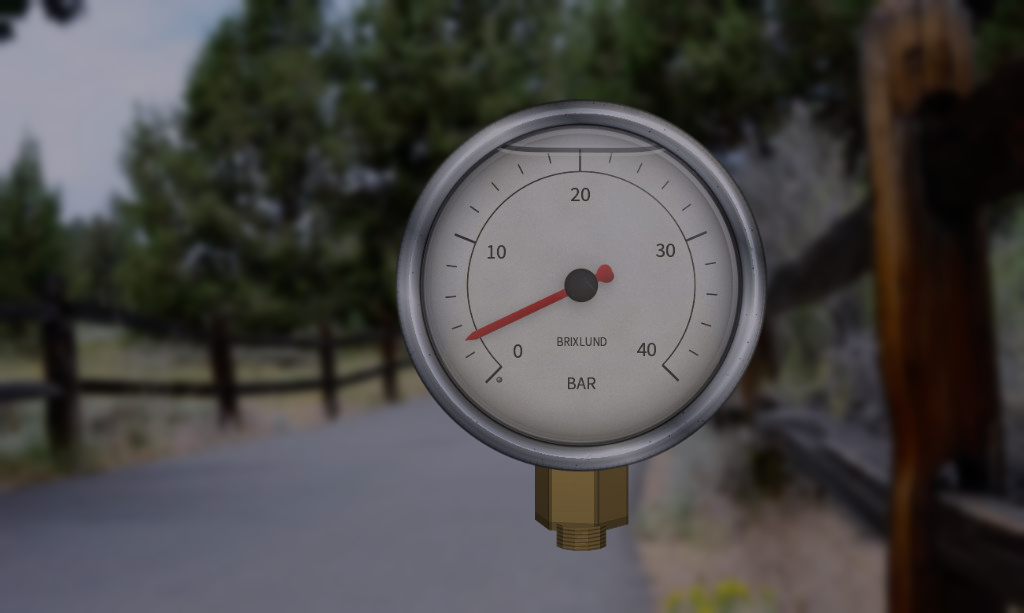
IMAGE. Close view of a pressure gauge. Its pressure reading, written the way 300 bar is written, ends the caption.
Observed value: 3 bar
